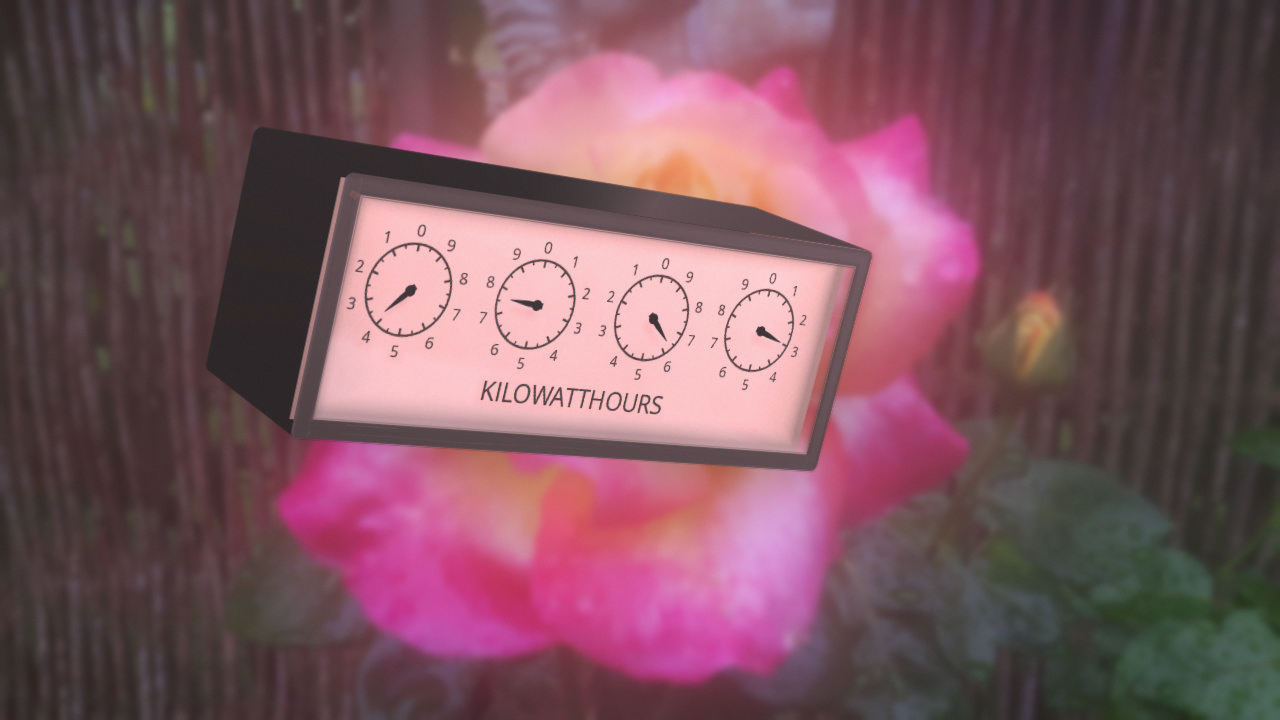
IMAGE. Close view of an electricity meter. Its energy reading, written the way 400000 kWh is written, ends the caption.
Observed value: 3763 kWh
